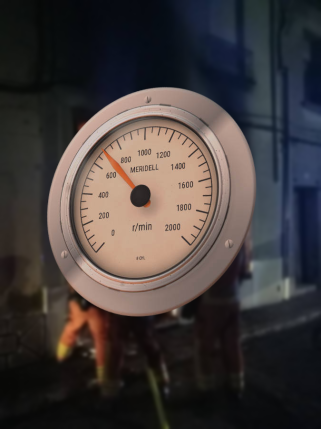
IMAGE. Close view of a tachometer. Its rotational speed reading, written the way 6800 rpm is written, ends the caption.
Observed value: 700 rpm
